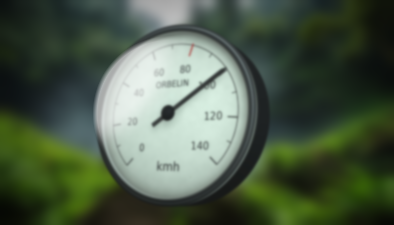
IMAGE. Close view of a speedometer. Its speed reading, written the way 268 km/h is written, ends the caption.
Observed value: 100 km/h
